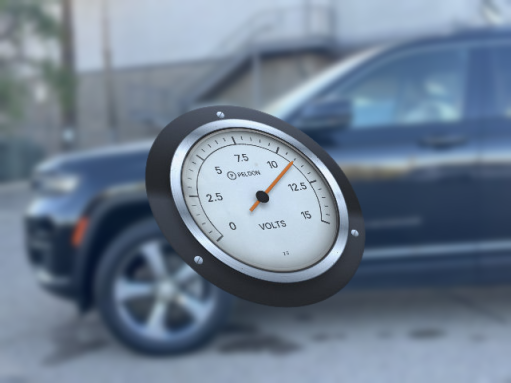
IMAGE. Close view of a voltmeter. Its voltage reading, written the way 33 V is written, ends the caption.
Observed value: 11 V
